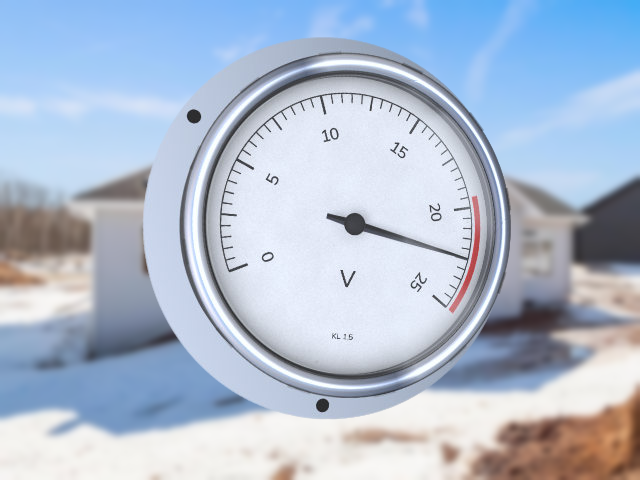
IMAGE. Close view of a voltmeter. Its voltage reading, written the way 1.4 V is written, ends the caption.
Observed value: 22.5 V
